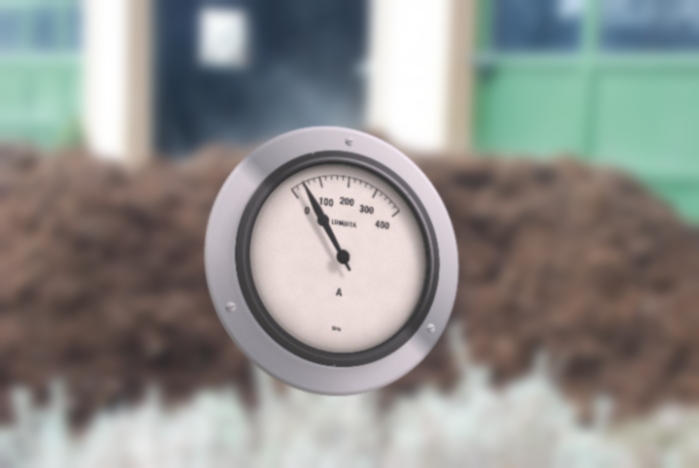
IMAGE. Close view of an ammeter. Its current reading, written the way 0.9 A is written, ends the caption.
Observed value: 40 A
